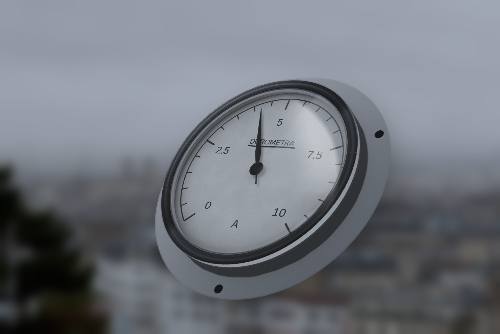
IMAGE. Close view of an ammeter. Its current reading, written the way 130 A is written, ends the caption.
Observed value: 4.25 A
